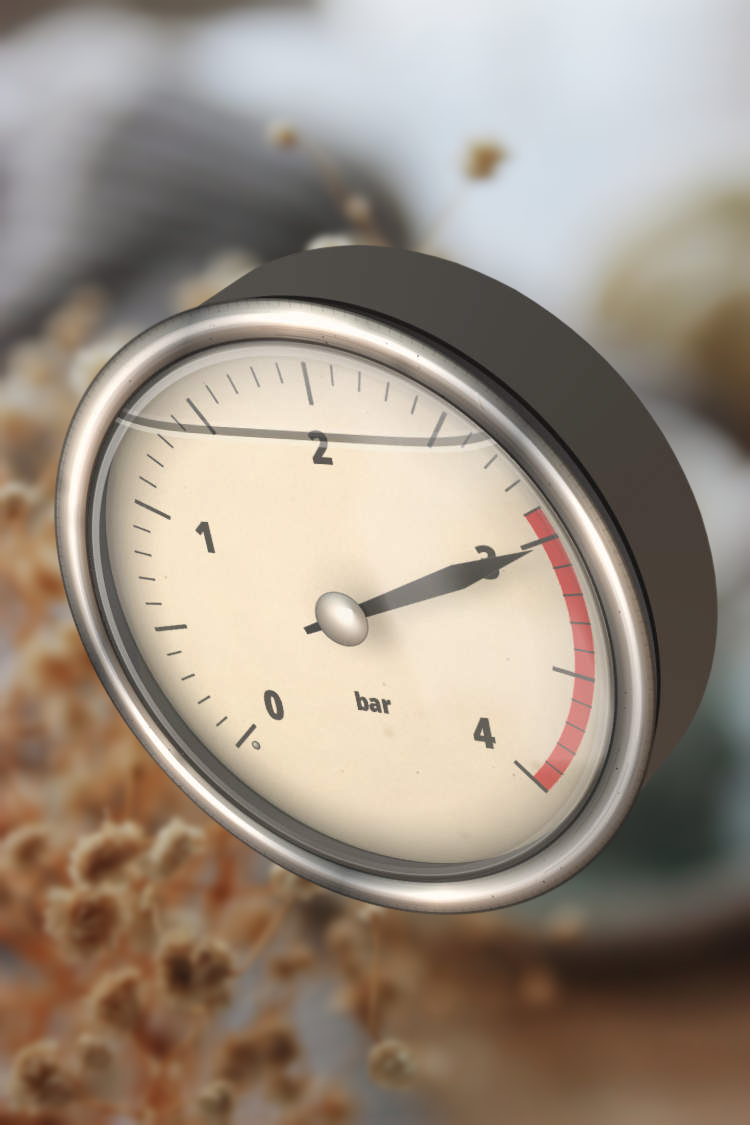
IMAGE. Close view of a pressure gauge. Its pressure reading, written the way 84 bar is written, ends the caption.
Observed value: 3 bar
